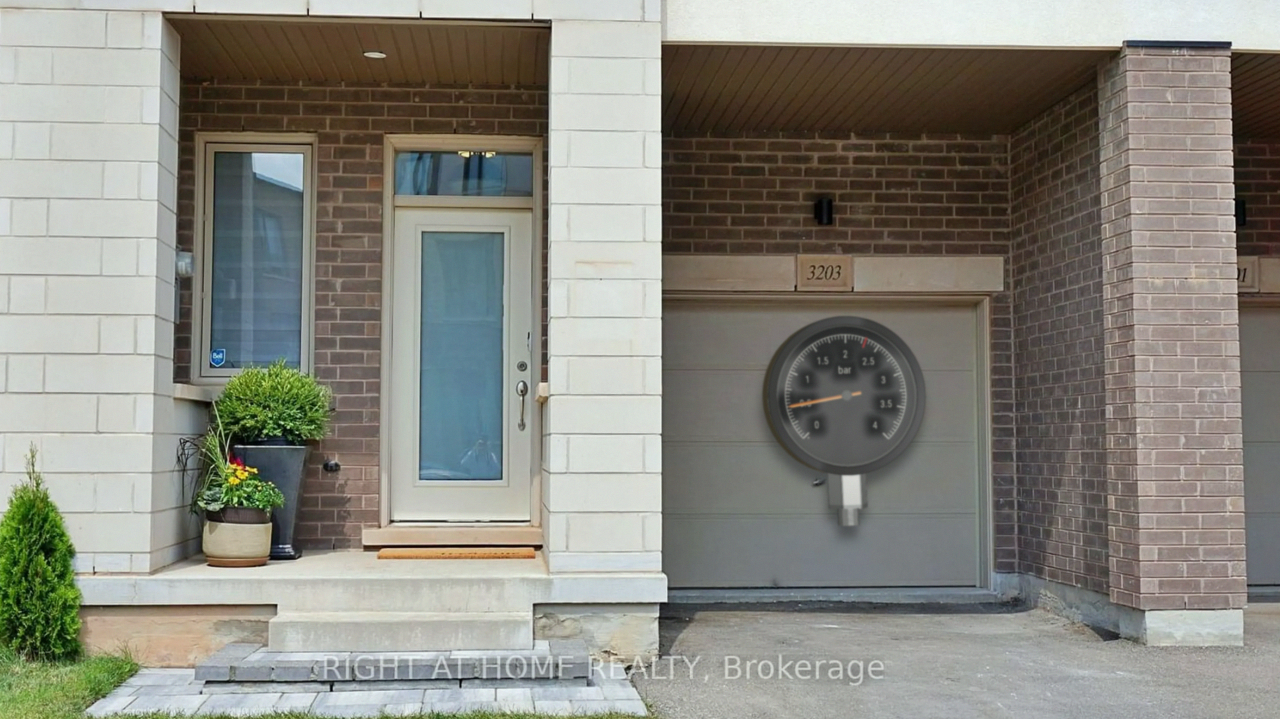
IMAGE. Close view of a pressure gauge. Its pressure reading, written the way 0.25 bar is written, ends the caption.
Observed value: 0.5 bar
